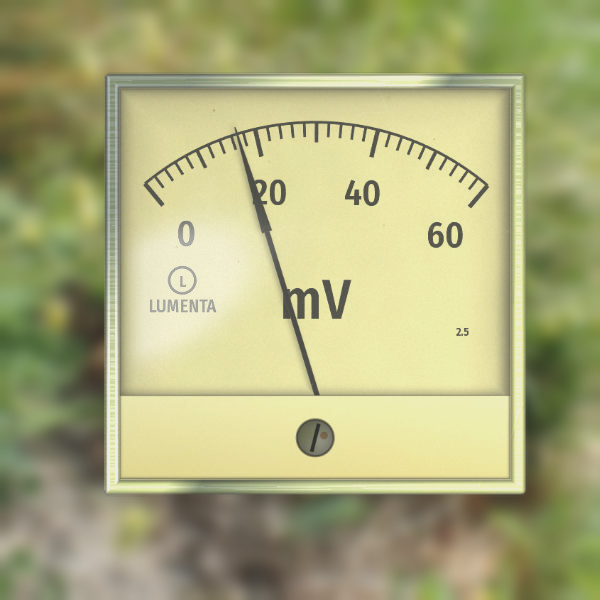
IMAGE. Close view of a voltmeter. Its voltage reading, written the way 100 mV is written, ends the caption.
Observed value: 17 mV
